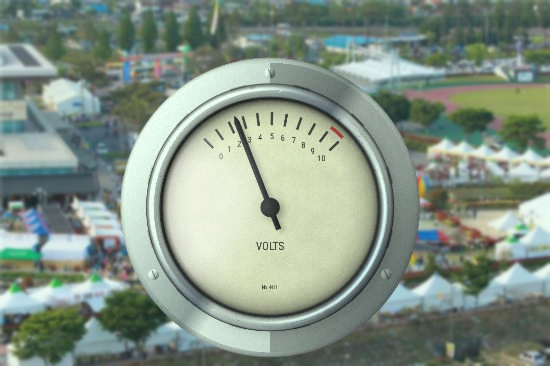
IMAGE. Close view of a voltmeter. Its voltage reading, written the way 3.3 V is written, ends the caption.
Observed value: 2.5 V
